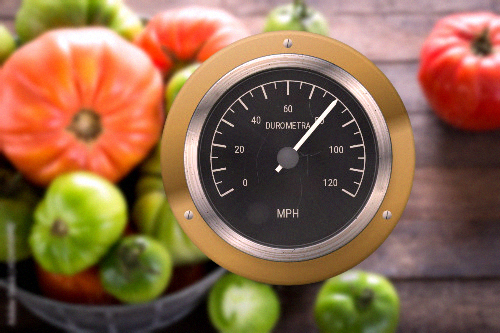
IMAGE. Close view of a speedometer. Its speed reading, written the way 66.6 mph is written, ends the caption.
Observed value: 80 mph
